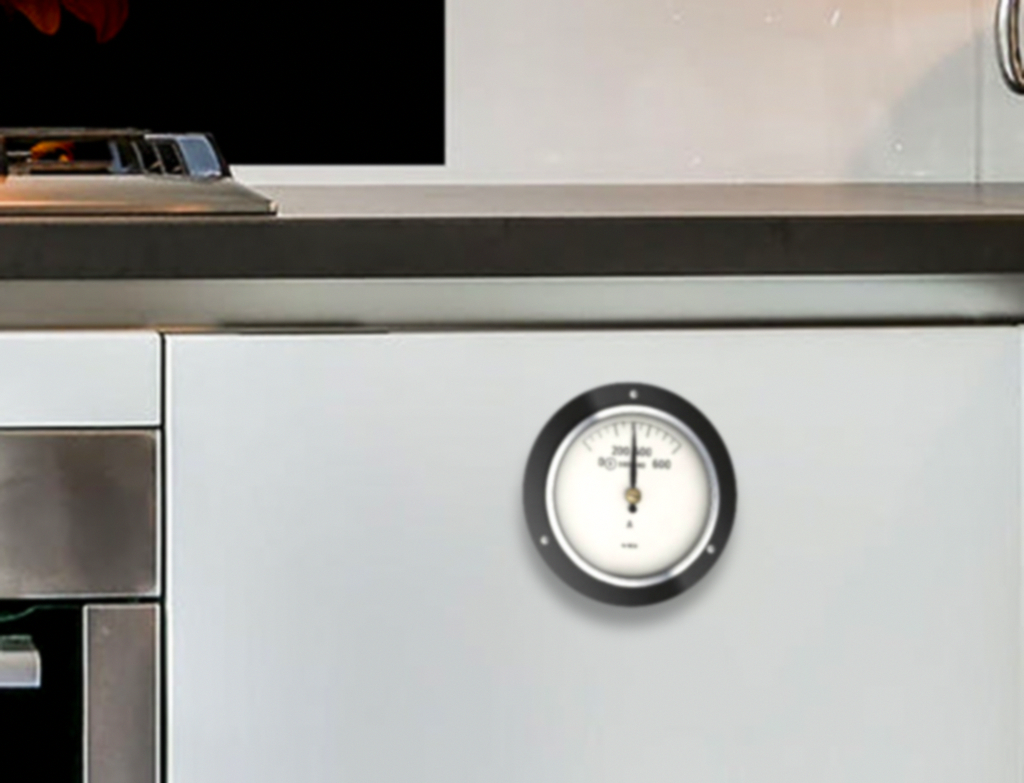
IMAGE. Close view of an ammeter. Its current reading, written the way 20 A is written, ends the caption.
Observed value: 300 A
